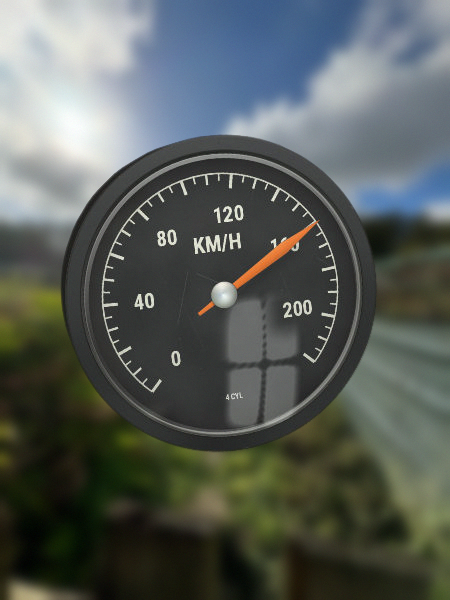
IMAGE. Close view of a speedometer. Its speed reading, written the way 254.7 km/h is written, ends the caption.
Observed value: 160 km/h
